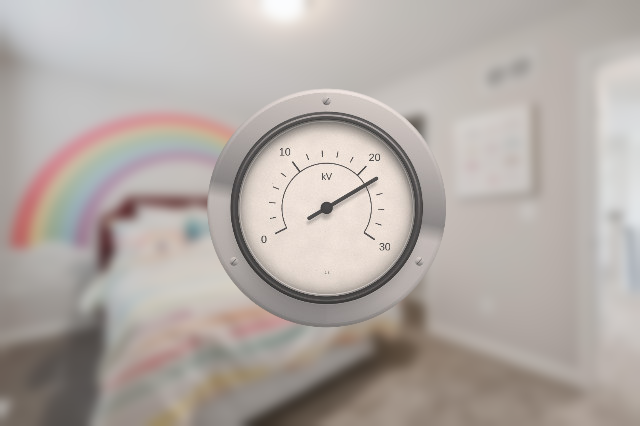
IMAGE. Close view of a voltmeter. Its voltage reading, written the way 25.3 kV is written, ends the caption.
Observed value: 22 kV
